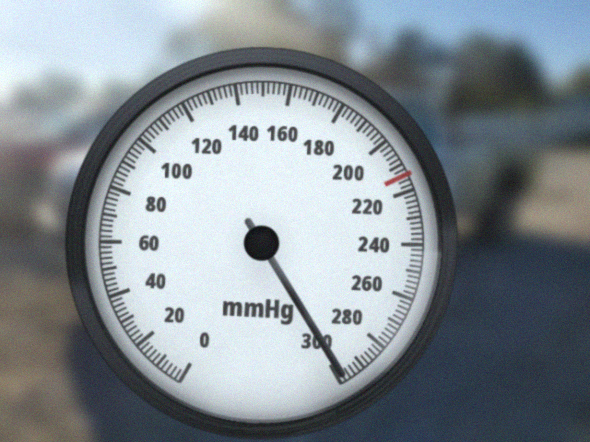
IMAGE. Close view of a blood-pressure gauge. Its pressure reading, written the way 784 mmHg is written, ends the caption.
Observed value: 298 mmHg
